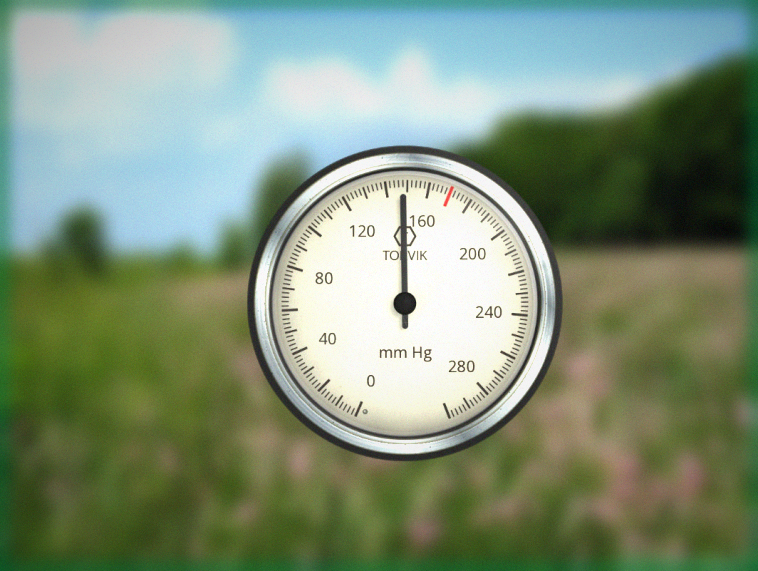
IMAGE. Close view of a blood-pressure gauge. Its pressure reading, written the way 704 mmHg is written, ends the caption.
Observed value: 148 mmHg
